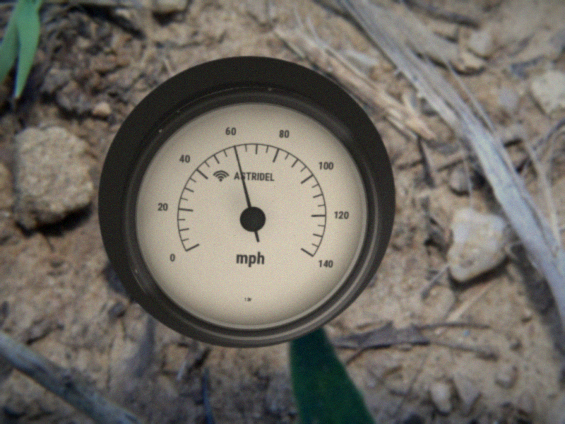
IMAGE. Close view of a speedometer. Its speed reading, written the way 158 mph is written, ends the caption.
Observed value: 60 mph
